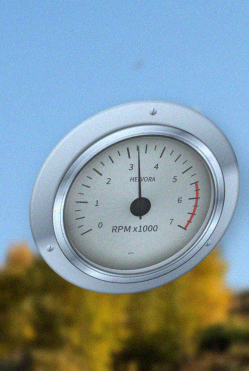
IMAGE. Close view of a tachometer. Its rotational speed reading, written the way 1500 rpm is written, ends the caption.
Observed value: 3250 rpm
